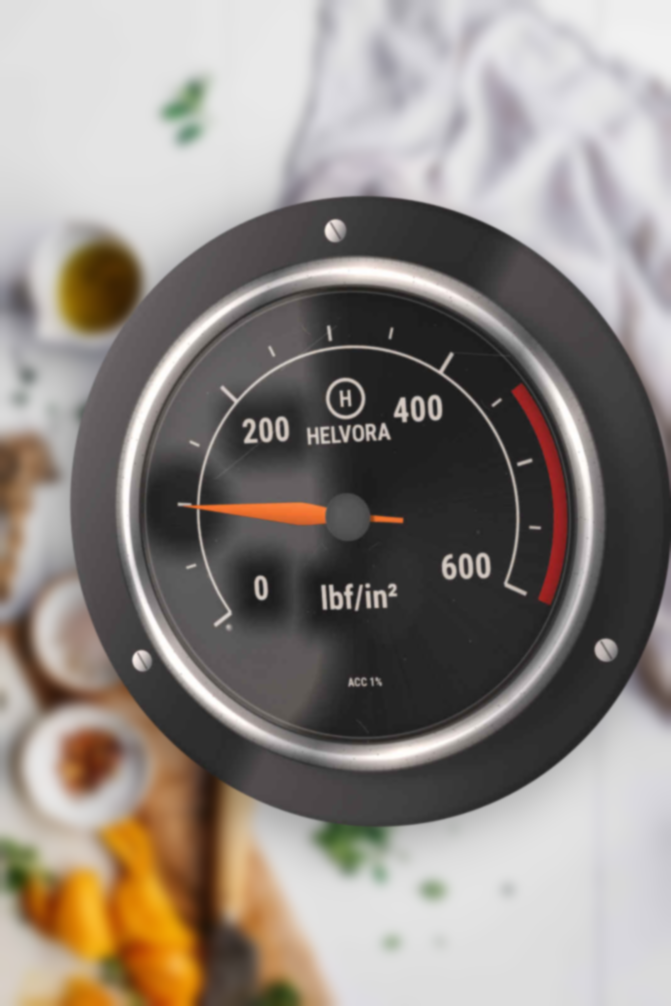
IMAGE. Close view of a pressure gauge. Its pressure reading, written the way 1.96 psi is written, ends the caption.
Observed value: 100 psi
